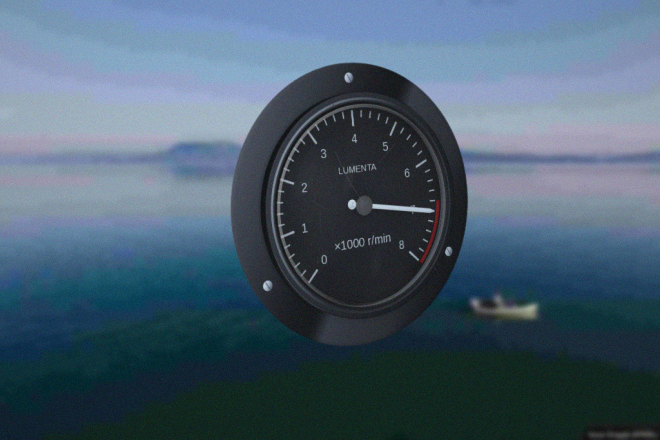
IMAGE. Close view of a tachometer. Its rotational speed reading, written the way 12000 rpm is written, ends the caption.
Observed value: 7000 rpm
